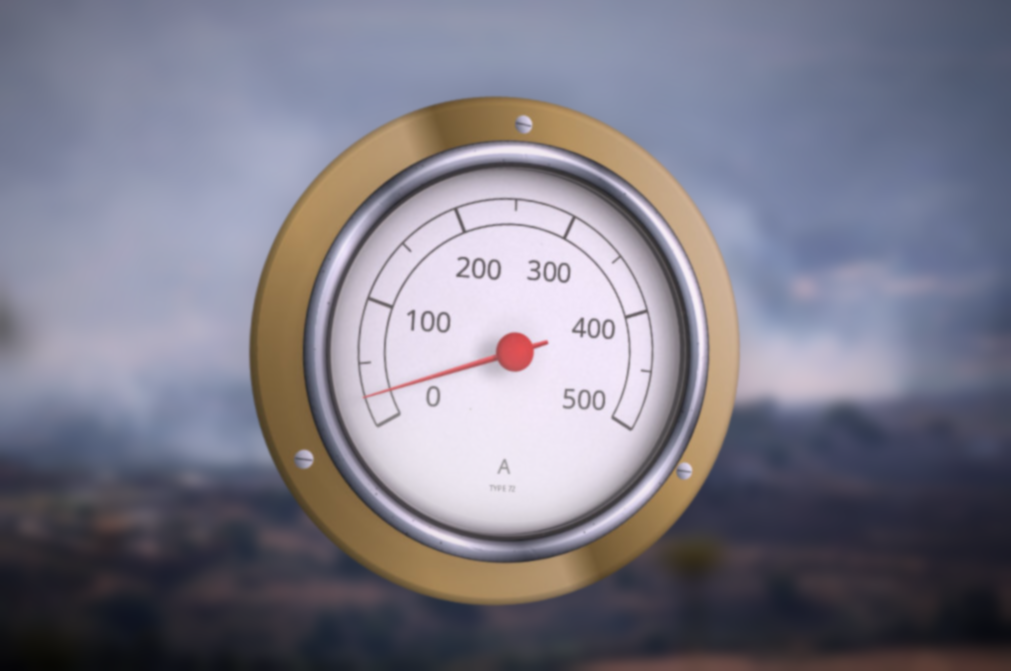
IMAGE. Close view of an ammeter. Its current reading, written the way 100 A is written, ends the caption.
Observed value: 25 A
